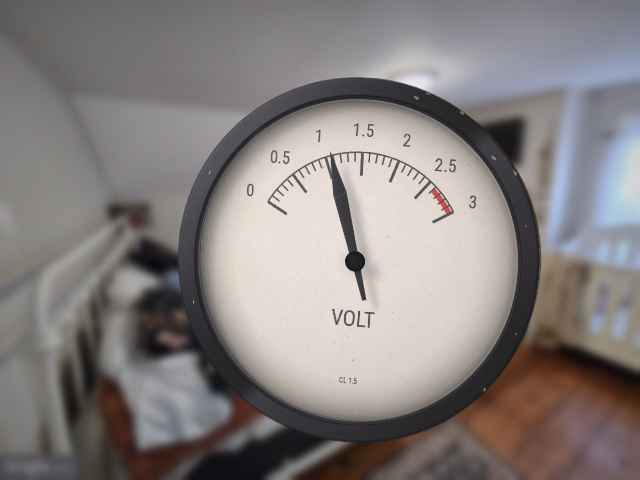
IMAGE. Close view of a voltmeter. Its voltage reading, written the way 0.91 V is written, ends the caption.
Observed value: 1.1 V
